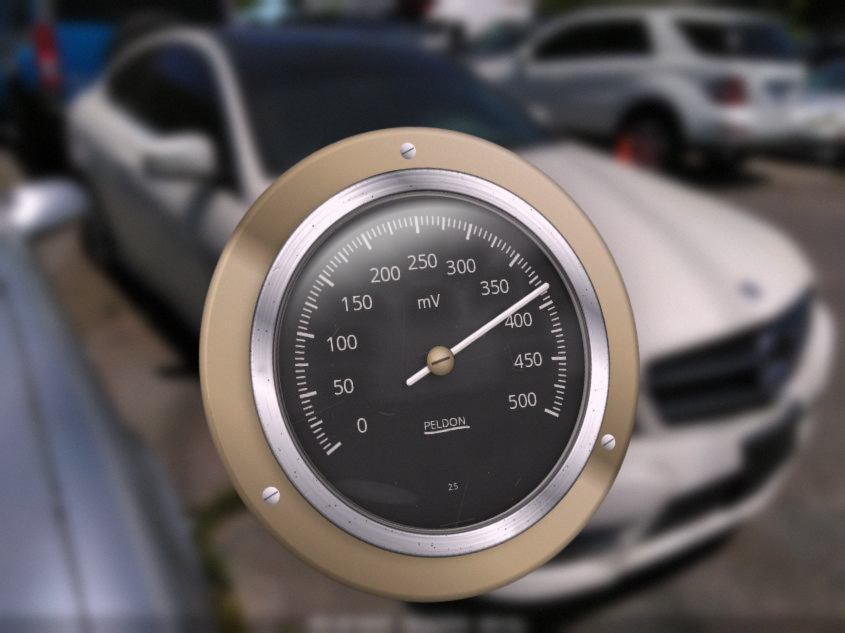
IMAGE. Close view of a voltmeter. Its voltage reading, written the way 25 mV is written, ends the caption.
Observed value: 385 mV
